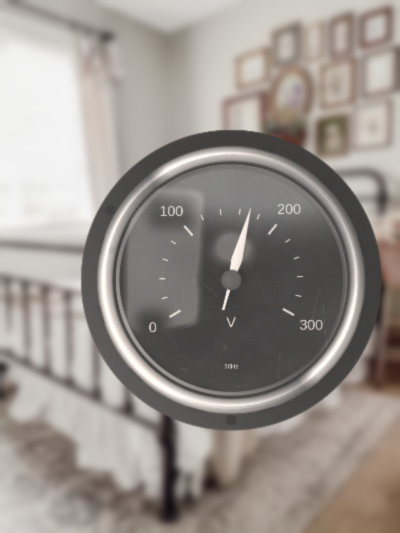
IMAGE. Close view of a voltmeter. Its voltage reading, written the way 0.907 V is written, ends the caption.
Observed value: 170 V
